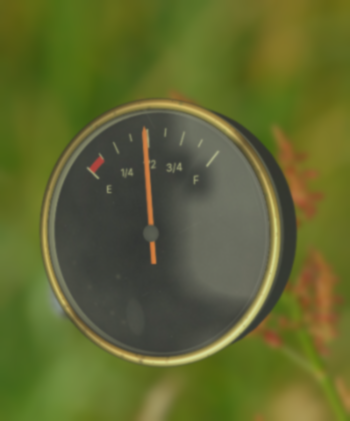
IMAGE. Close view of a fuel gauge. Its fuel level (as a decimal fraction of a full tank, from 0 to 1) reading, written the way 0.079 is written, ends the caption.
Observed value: 0.5
